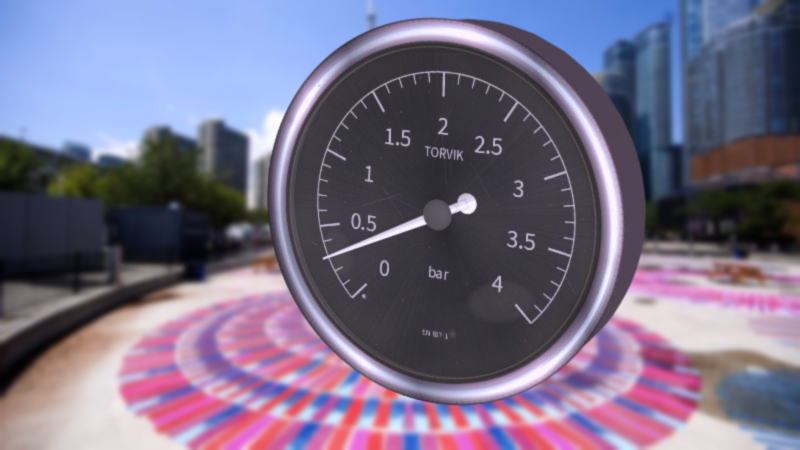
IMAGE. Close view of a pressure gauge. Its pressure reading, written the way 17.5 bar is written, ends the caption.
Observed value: 0.3 bar
